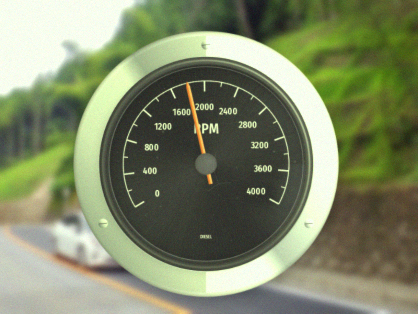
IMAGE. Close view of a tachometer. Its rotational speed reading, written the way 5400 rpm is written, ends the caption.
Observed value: 1800 rpm
